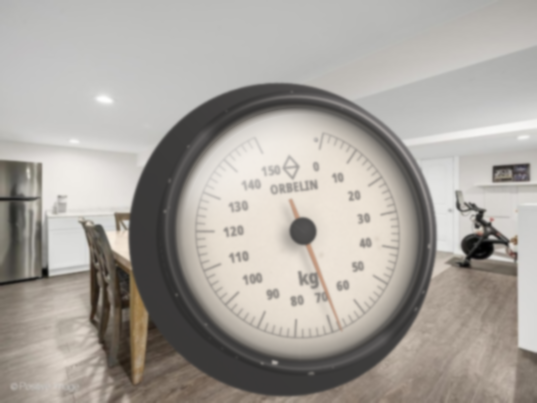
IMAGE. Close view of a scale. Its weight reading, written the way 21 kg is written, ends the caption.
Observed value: 68 kg
